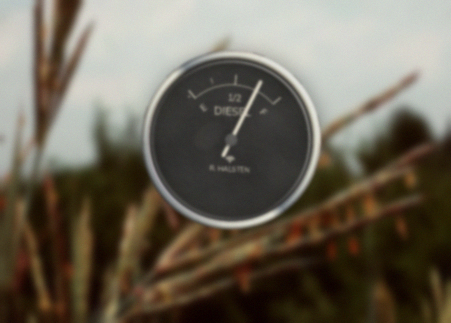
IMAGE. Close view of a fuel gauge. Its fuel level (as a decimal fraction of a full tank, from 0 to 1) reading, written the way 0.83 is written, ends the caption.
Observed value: 0.75
